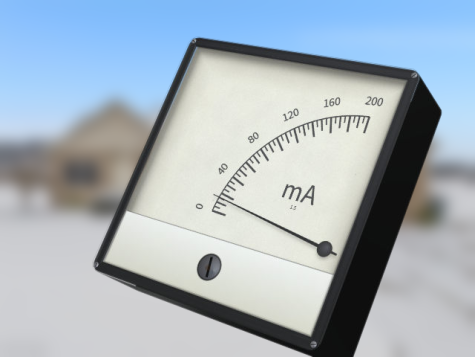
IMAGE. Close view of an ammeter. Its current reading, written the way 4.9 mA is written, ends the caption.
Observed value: 15 mA
